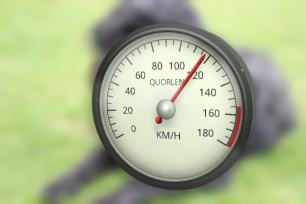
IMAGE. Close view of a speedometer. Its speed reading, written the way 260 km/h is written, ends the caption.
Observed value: 117.5 km/h
